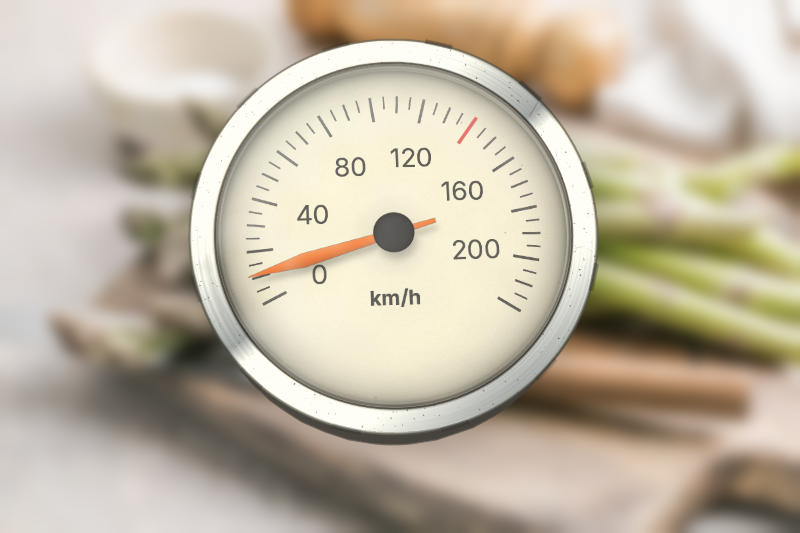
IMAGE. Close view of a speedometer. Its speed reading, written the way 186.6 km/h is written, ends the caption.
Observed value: 10 km/h
